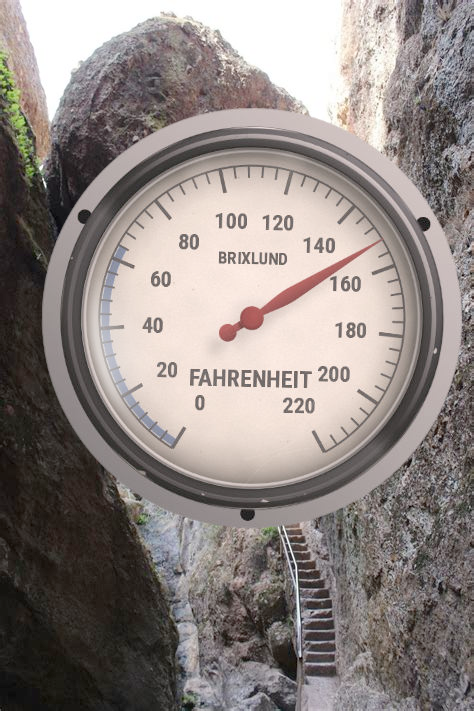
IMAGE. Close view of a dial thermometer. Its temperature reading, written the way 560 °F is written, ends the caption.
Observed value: 152 °F
